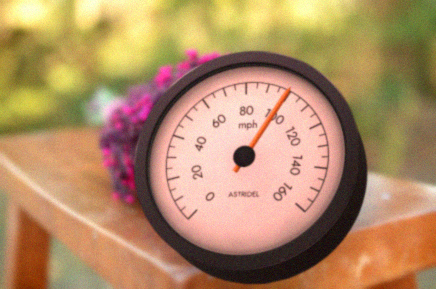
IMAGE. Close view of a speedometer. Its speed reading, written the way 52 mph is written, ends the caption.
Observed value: 100 mph
